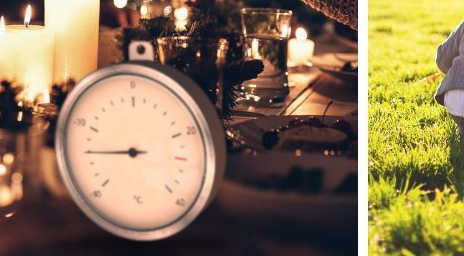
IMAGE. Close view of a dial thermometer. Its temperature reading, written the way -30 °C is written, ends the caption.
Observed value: -28 °C
